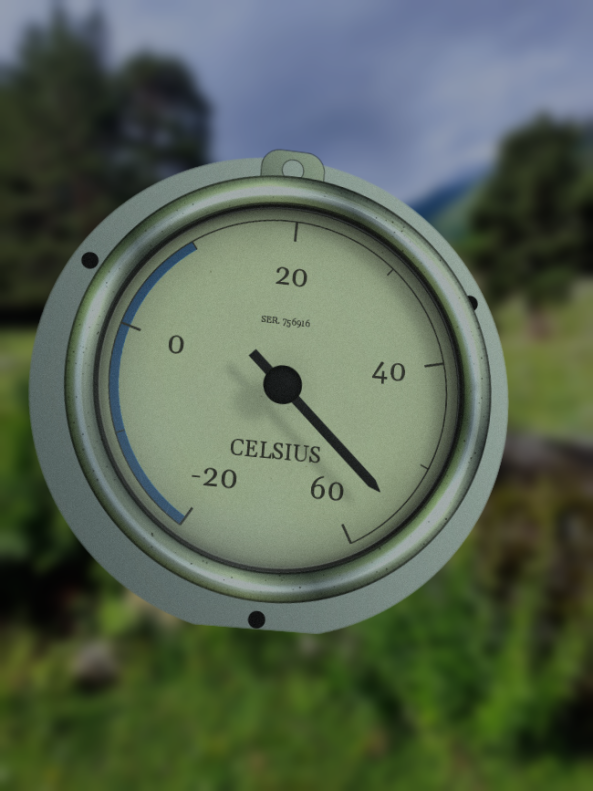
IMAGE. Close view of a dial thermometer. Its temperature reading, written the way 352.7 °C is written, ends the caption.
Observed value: 55 °C
